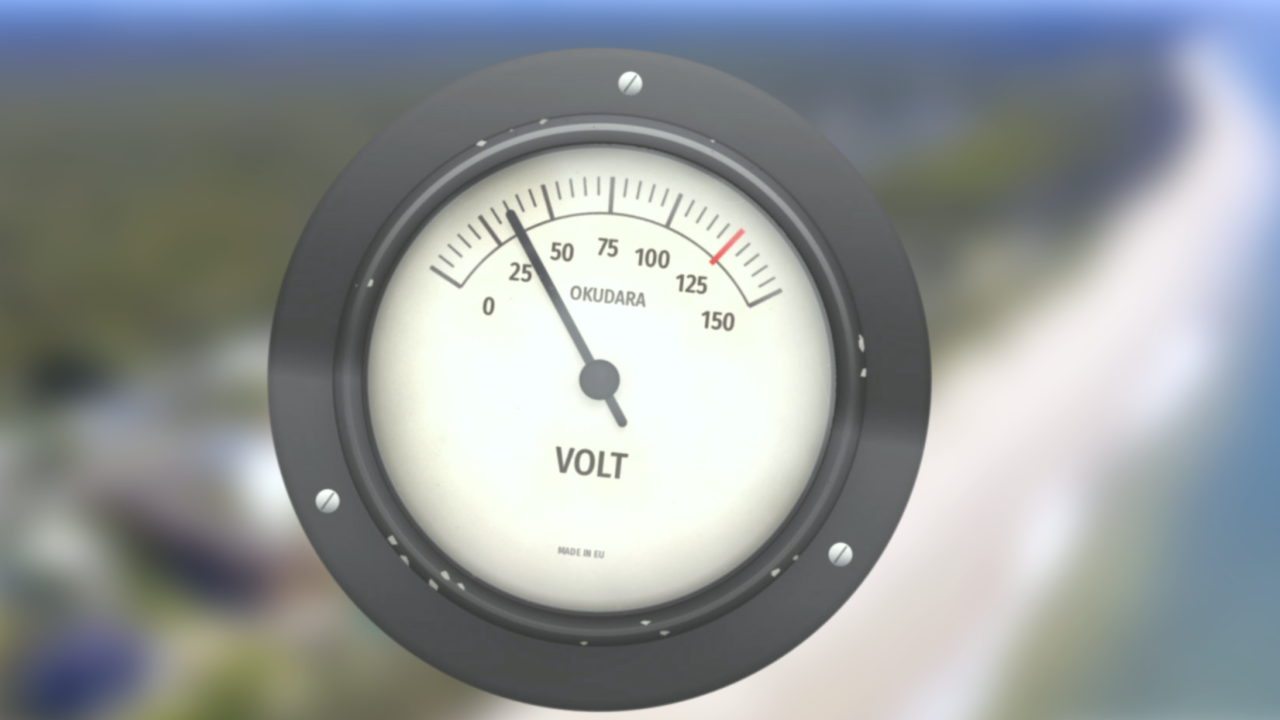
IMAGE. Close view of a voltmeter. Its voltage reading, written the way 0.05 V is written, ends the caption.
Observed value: 35 V
